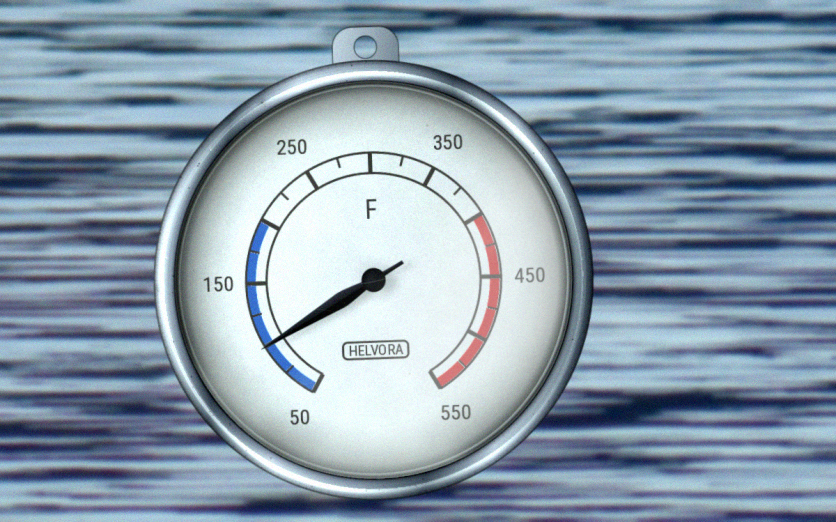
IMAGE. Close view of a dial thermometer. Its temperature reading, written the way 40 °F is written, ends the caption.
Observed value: 100 °F
